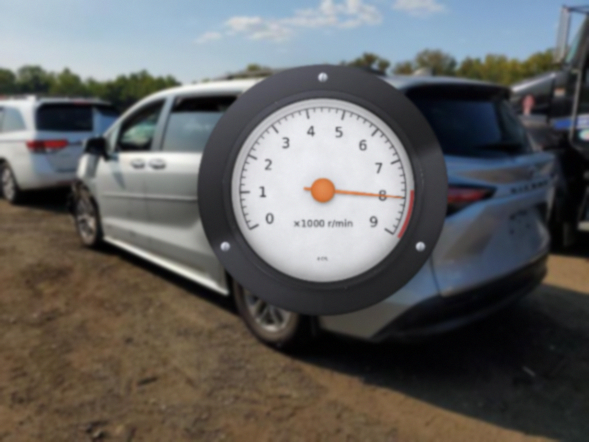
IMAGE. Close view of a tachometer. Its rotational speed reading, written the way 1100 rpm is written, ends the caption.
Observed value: 8000 rpm
